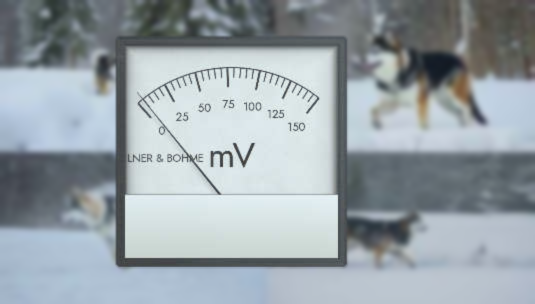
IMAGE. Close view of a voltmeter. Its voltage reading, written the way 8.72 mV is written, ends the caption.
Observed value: 5 mV
